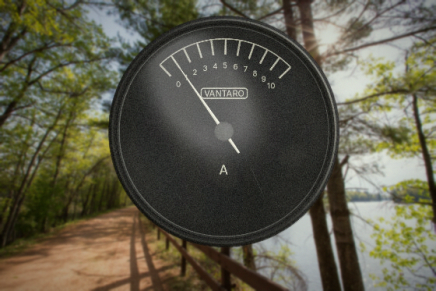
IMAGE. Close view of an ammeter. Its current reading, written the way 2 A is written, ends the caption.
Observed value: 1 A
